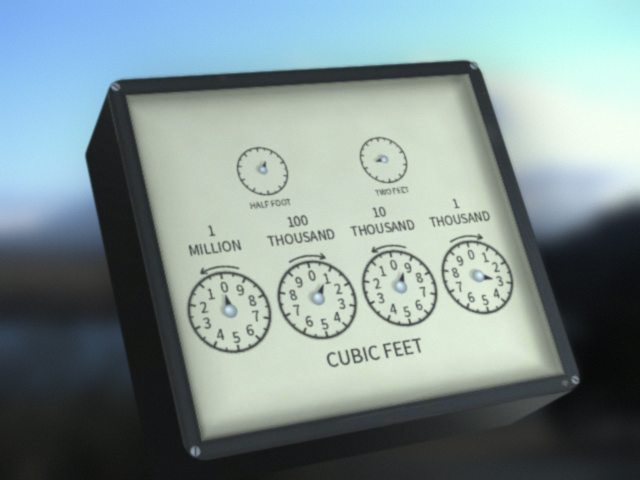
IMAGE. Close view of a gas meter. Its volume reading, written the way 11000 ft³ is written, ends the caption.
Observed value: 9300 ft³
